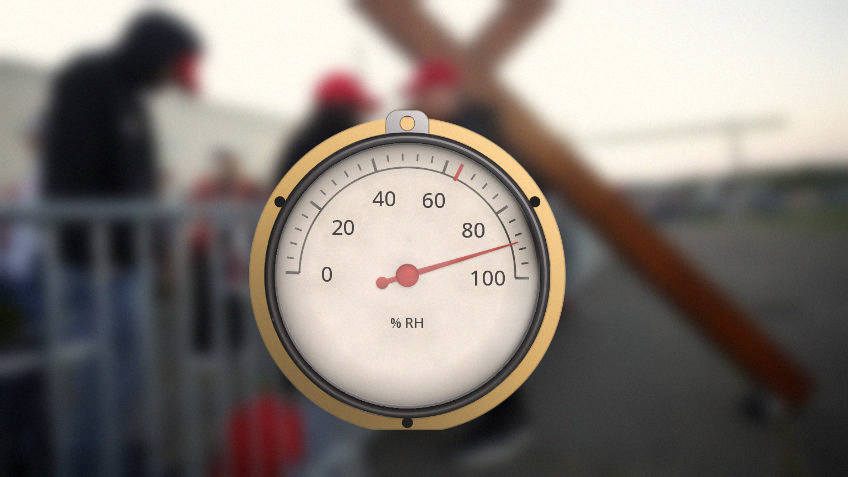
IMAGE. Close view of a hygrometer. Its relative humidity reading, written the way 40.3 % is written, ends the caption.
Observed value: 90 %
